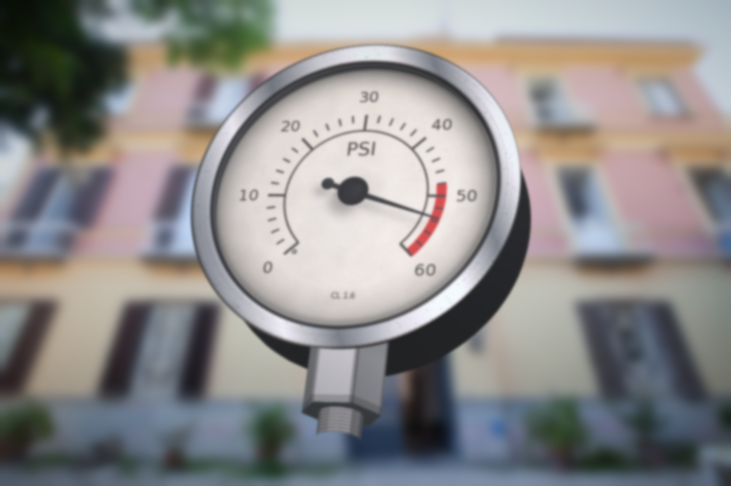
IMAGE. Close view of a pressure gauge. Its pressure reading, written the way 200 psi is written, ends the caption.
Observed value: 54 psi
